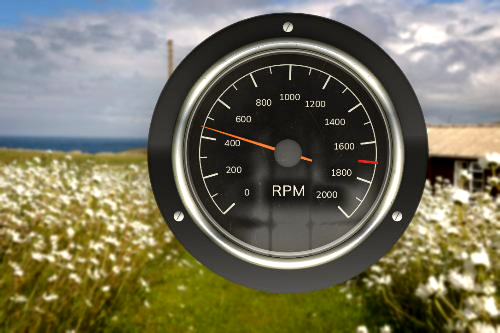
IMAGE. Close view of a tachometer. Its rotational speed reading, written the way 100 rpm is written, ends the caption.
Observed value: 450 rpm
